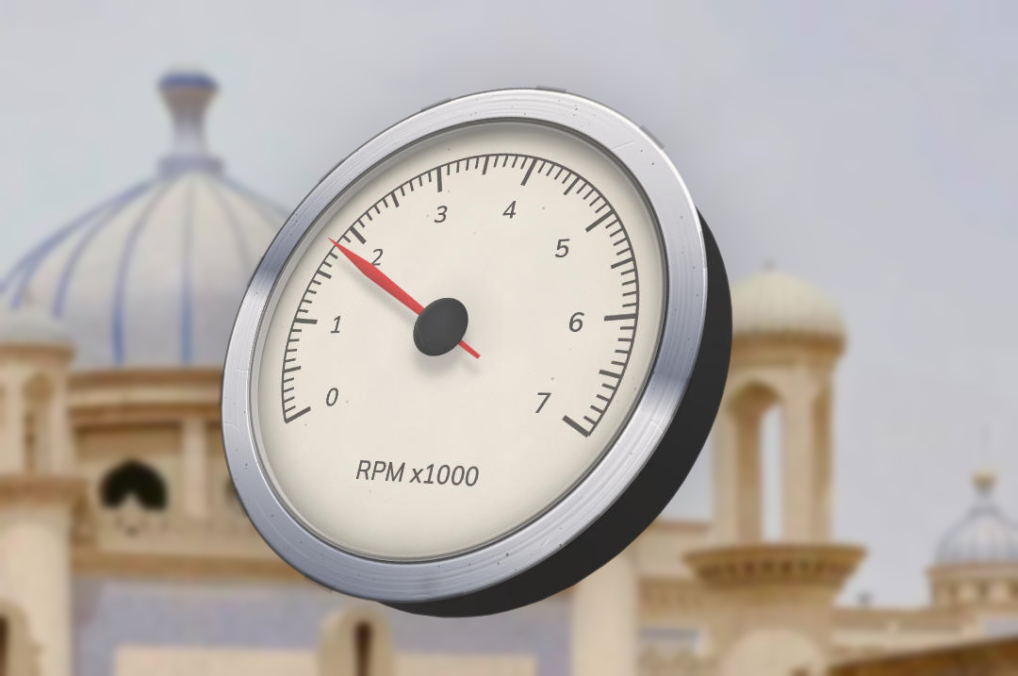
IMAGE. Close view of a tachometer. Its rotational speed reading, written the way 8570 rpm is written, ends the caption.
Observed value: 1800 rpm
